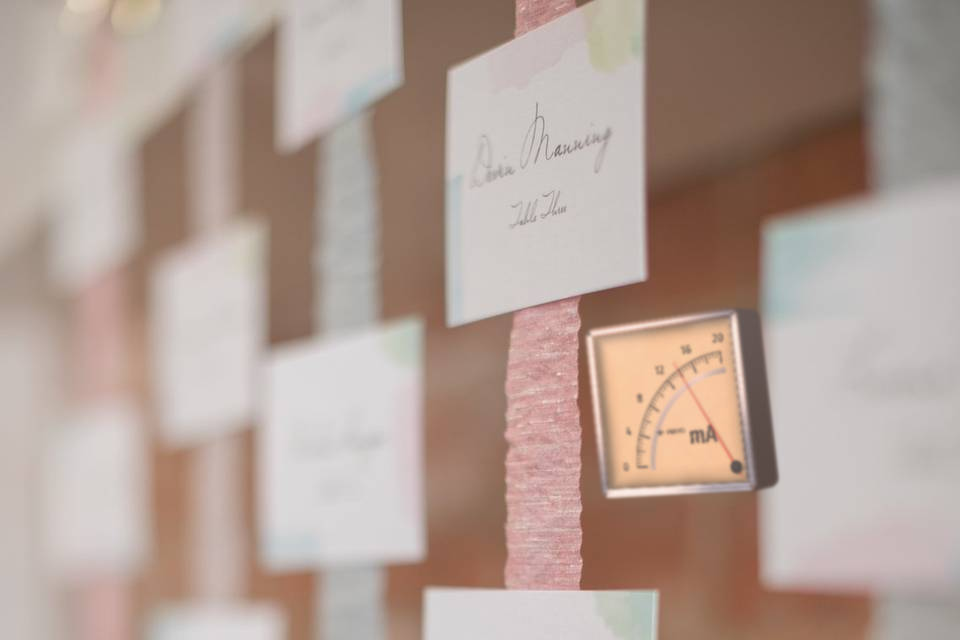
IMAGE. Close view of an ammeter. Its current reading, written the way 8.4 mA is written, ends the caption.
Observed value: 14 mA
